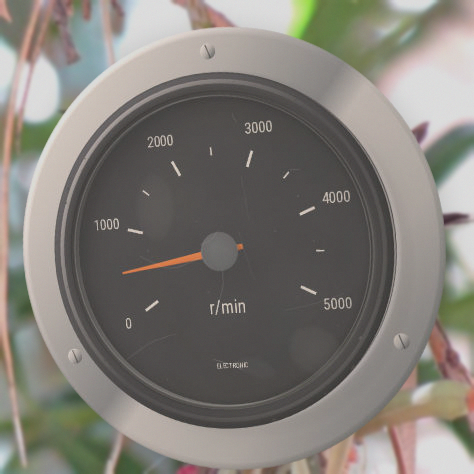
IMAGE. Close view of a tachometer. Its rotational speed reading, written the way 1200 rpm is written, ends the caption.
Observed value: 500 rpm
